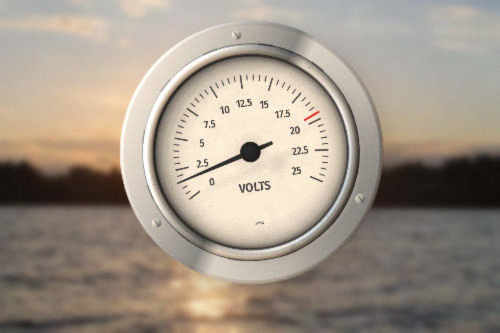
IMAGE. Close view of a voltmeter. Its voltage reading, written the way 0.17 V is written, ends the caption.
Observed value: 1.5 V
